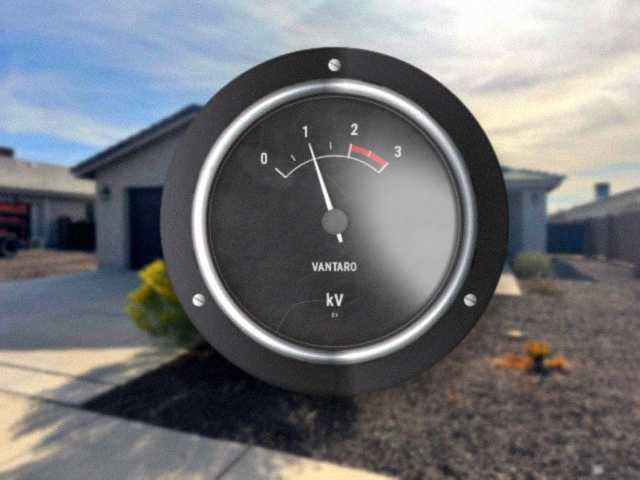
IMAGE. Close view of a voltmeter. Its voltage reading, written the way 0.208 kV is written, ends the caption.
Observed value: 1 kV
